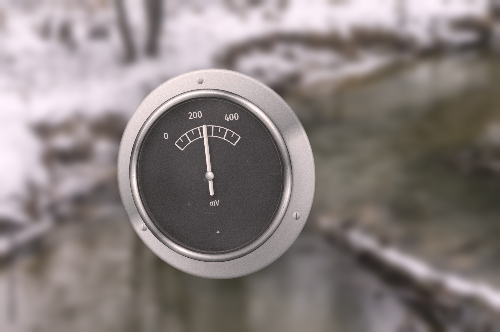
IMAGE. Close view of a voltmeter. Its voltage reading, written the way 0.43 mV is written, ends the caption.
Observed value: 250 mV
